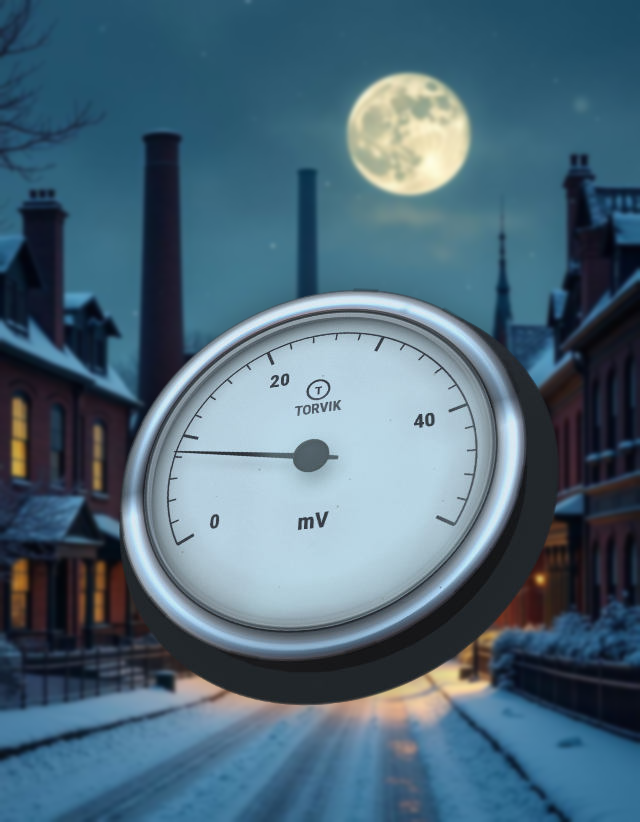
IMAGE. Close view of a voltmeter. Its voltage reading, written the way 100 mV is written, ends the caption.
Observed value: 8 mV
